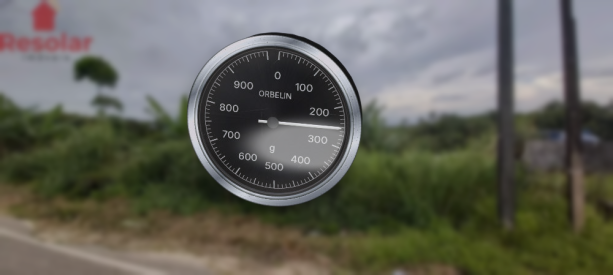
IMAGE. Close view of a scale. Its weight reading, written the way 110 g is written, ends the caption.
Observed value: 250 g
